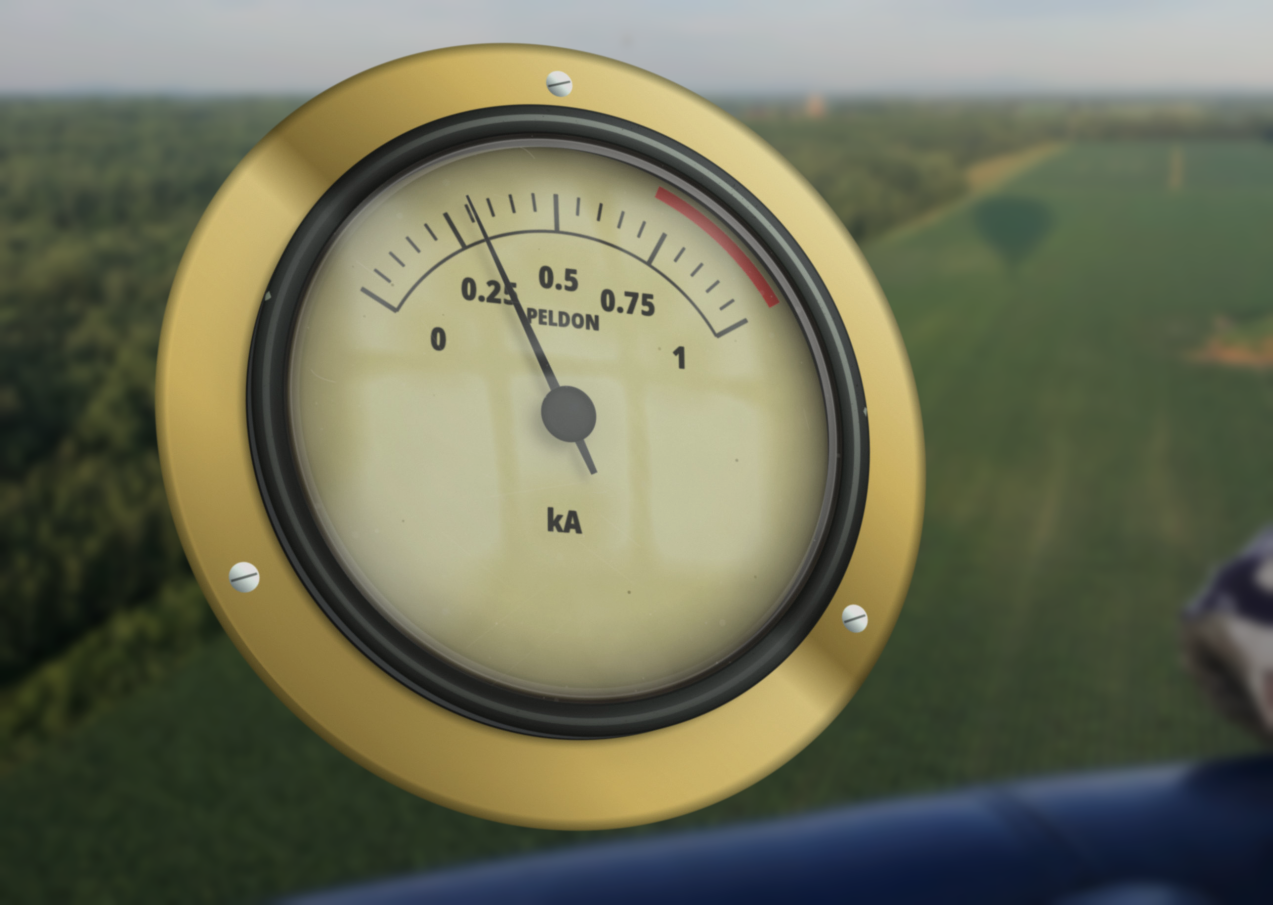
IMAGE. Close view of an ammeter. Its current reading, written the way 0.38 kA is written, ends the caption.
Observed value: 0.3 kA
